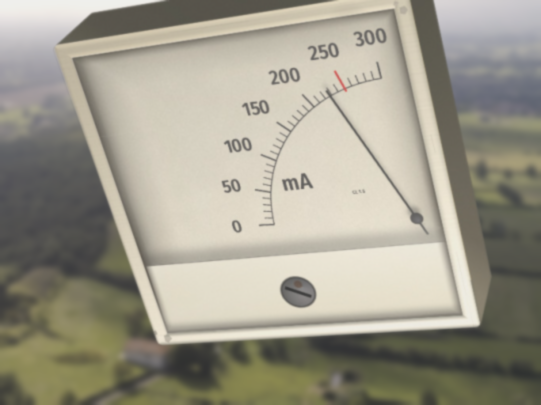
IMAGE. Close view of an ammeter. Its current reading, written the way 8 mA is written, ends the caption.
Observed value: 230 mA
